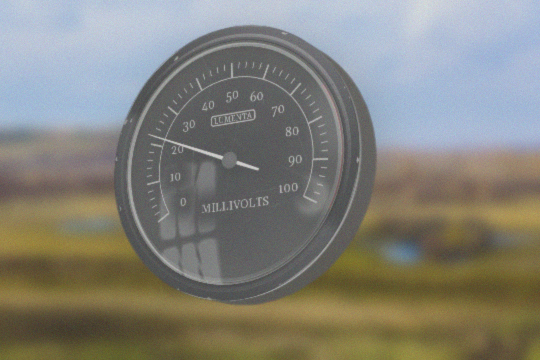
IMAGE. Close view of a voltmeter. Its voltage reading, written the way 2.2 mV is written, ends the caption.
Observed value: 22 mV
